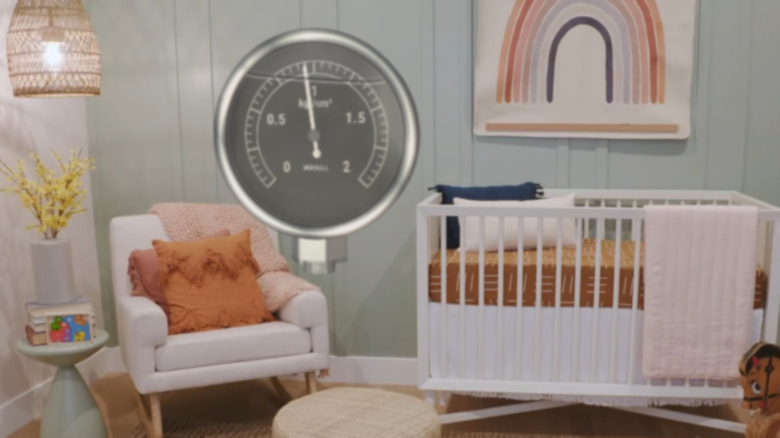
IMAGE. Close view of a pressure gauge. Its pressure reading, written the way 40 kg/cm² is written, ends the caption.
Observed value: 0.95 kg/cm²
